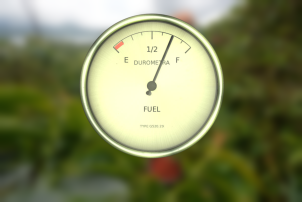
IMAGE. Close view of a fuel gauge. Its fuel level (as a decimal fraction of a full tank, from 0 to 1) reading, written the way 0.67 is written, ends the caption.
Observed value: 0.75
